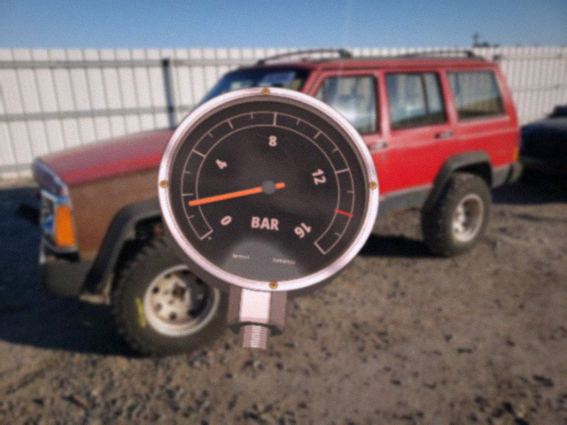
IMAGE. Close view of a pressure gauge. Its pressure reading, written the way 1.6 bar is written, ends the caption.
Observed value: 1.5 bar
